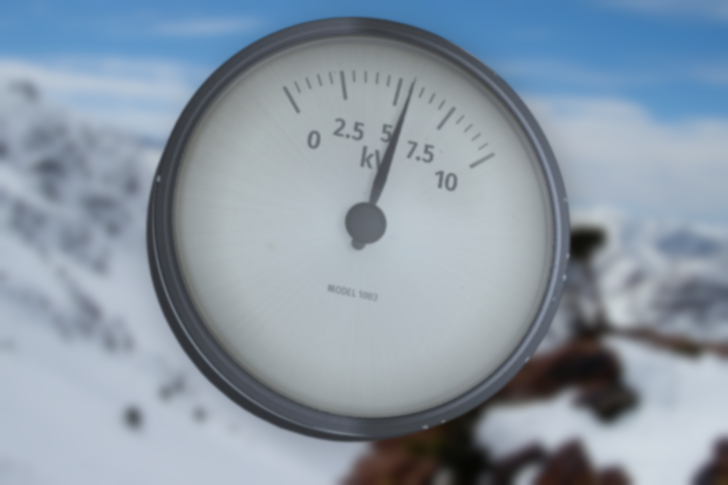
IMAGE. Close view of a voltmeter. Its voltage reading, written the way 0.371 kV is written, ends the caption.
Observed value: 5.5 kV
